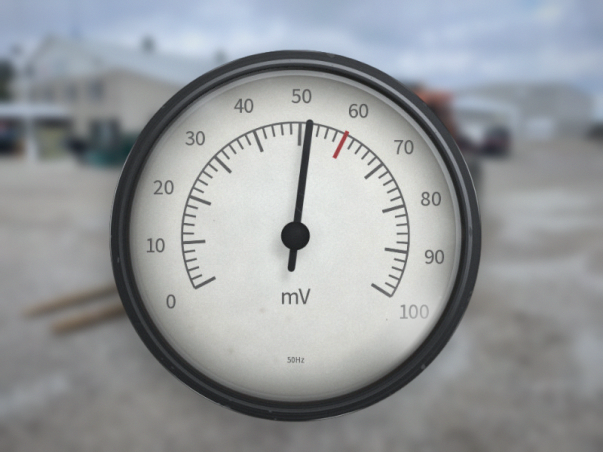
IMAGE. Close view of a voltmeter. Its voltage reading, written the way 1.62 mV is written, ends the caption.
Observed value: 52 mV
